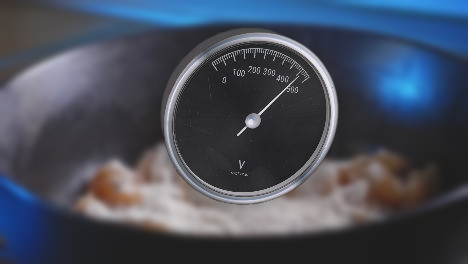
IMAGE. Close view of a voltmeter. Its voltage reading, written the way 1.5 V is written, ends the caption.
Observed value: 450 V
